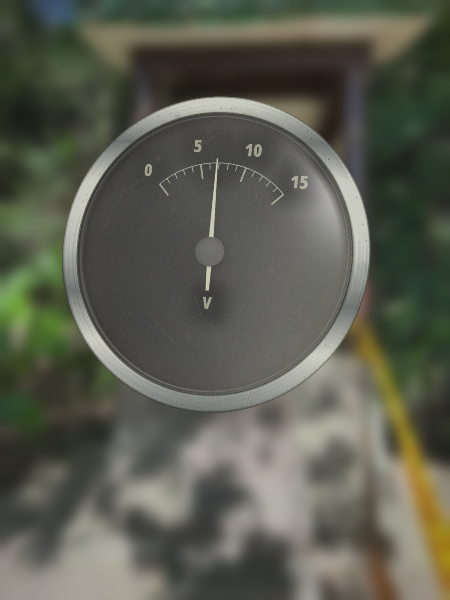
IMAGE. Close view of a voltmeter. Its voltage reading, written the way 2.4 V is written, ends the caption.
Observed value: 7 V
